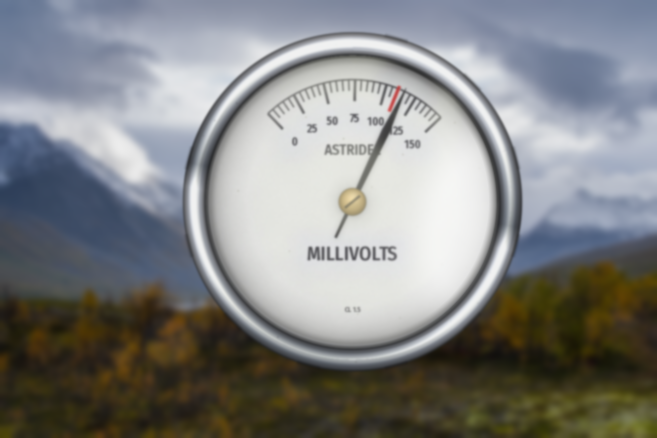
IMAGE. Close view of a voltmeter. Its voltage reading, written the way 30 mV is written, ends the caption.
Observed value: 115 mV
